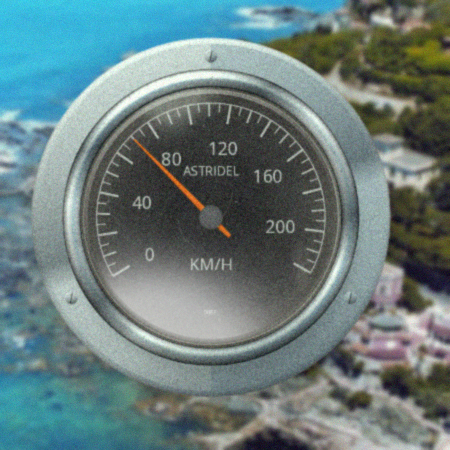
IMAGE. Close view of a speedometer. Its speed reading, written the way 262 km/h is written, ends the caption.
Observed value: 70 km/h
